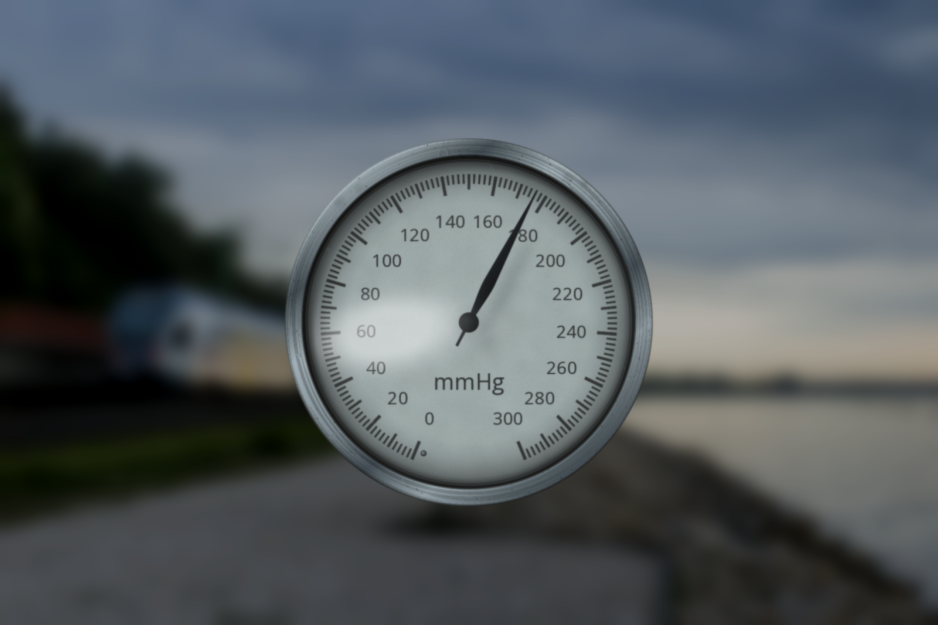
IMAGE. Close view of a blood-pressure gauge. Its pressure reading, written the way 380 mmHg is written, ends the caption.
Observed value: 176 mmHg
